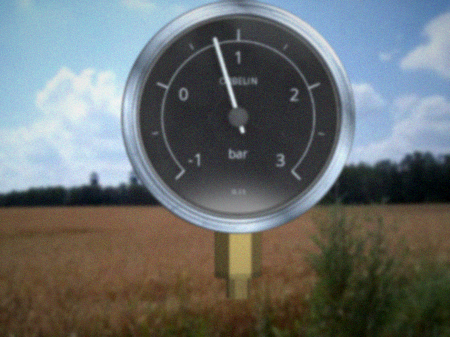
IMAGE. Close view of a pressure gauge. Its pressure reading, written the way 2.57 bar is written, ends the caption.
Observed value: 0.75 bar
